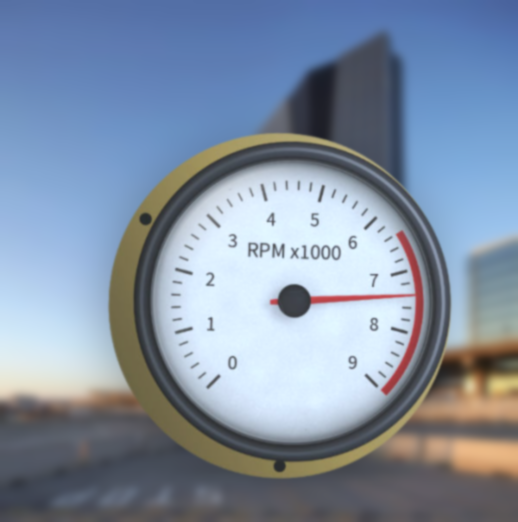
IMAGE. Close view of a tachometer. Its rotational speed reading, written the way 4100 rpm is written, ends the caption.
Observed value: 7400 rpm
